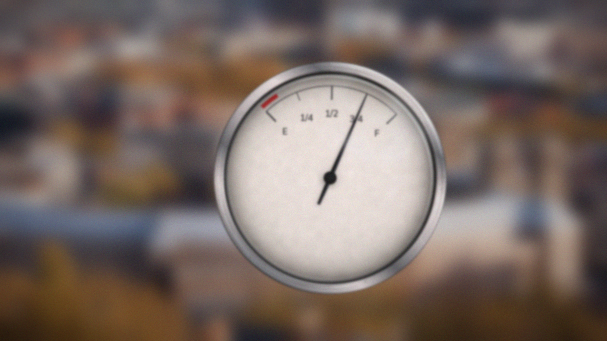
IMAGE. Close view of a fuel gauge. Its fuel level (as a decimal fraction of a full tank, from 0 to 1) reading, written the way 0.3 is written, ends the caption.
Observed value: 0.75
